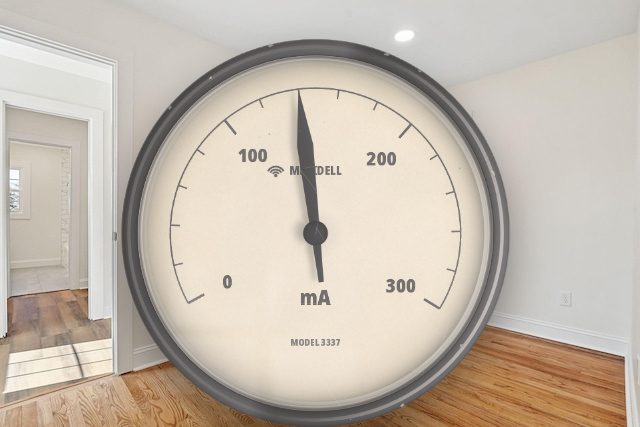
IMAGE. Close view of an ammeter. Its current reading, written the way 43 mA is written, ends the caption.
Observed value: 140 mA
